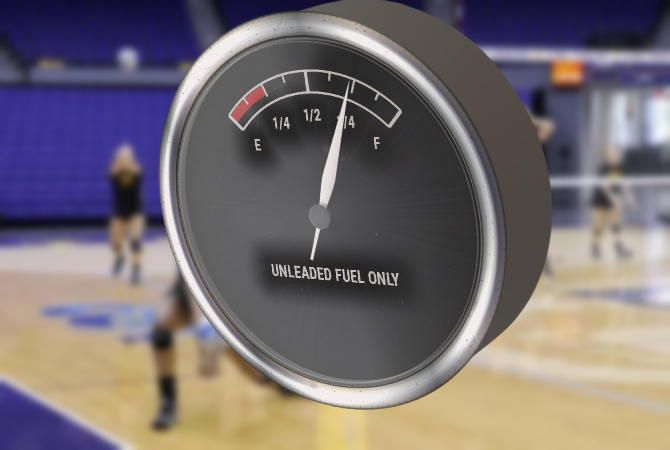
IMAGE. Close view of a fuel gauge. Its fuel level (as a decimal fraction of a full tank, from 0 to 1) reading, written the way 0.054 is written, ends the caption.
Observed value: 0.75
